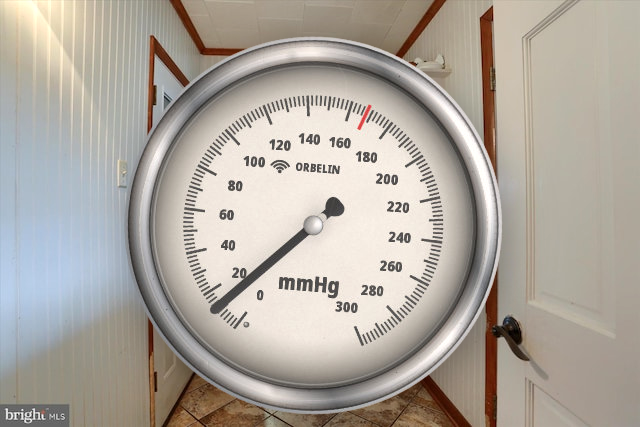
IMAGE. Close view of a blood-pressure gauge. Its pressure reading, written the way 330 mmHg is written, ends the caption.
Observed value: 12 mmHg
